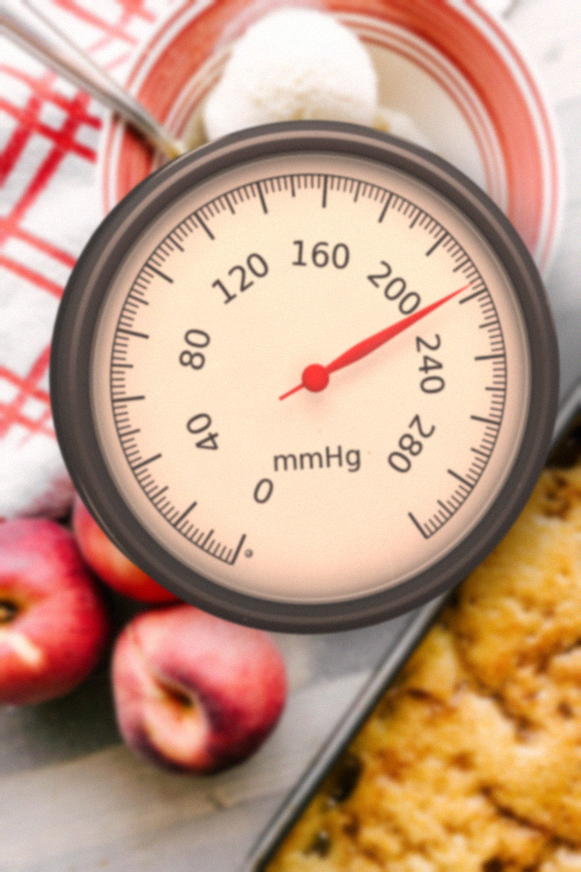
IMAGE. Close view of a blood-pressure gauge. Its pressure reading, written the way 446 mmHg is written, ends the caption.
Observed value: 216 mmHg
